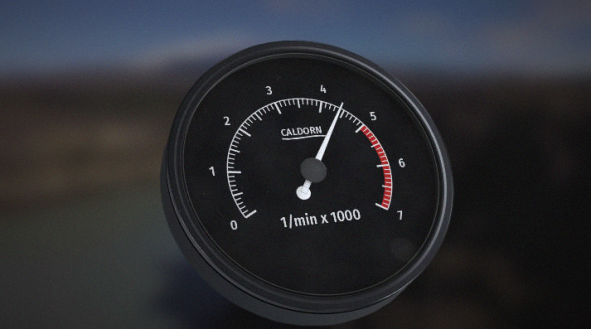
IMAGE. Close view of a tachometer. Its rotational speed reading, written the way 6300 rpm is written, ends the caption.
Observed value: 4400 rpm
